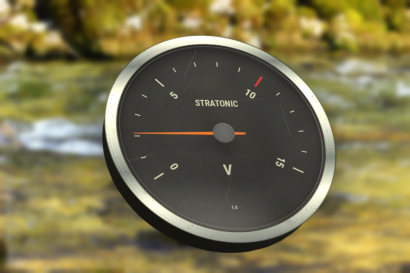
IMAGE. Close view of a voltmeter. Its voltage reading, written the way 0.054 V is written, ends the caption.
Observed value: 2 V
